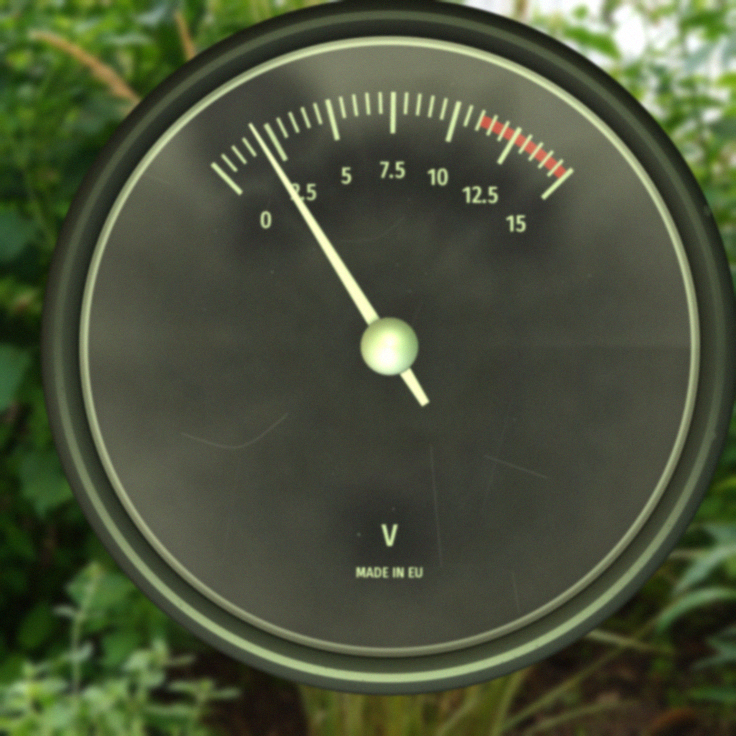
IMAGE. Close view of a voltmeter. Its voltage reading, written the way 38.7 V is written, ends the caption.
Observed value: 2 V
